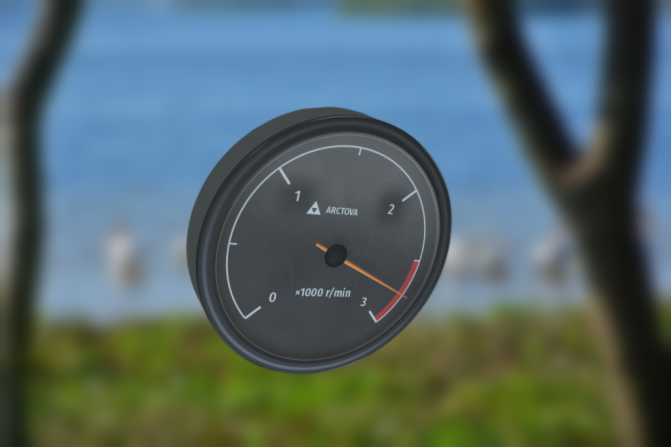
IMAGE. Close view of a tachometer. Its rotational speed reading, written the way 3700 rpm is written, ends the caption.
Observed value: 2750 rpm
